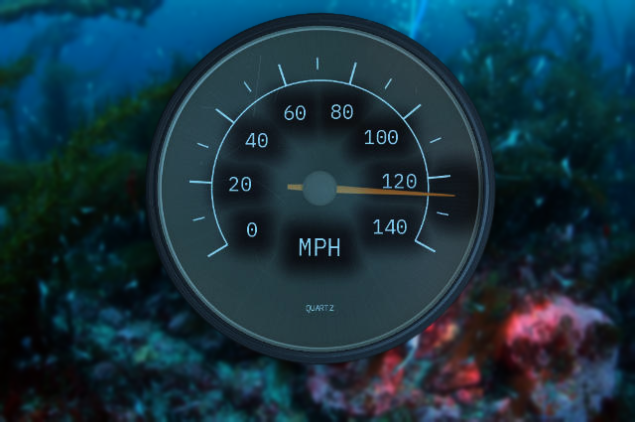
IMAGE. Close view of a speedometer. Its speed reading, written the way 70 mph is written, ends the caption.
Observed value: 125 mph
